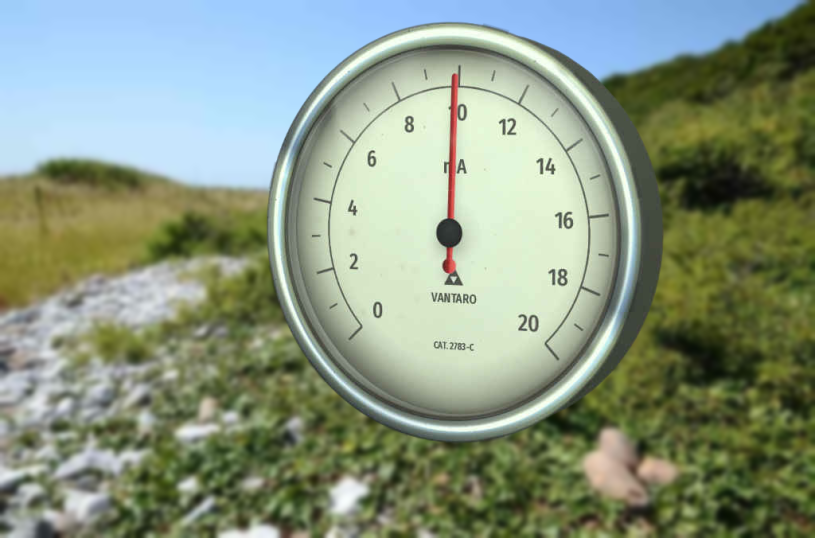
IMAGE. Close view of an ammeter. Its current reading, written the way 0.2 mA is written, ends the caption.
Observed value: 10 mA
